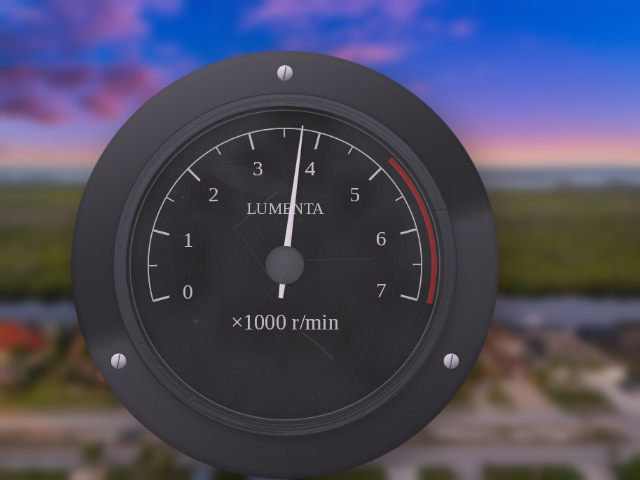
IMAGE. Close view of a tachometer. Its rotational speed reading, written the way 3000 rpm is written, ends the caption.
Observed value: 3750 rpm
